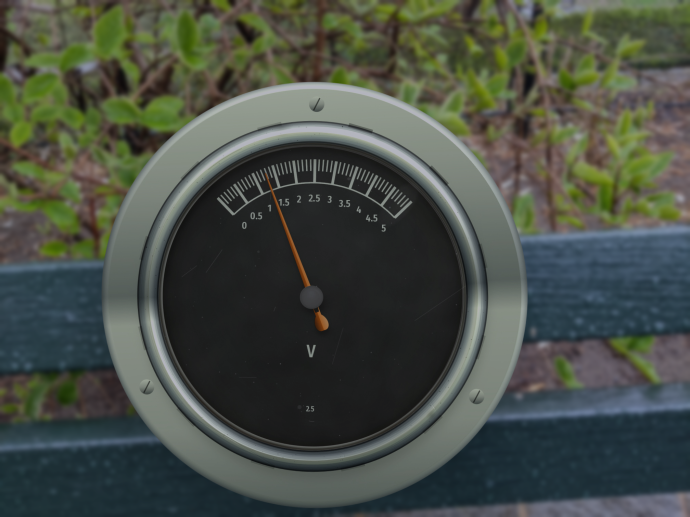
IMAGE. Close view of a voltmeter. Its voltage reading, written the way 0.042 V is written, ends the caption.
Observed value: 1.3 V
